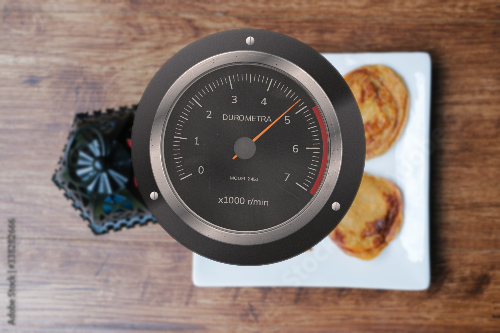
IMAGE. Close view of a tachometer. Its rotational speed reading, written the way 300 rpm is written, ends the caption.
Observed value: 4800 rpm
